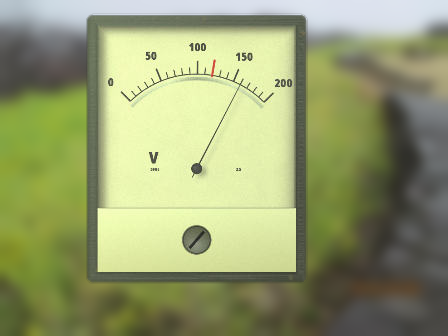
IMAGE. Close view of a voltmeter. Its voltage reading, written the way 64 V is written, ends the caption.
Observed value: 160 V
